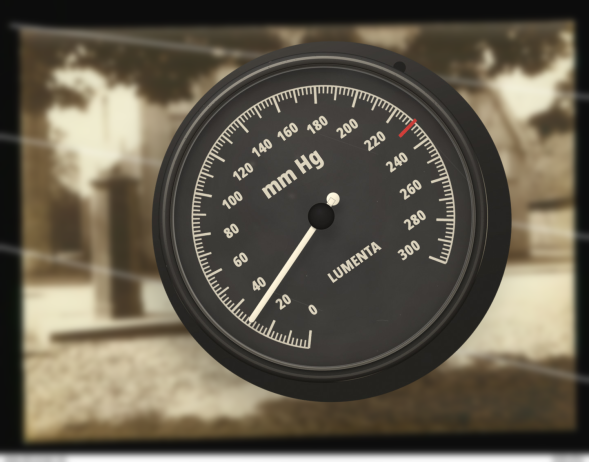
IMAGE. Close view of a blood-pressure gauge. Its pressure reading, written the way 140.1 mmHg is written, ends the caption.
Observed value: 30 mmHg
